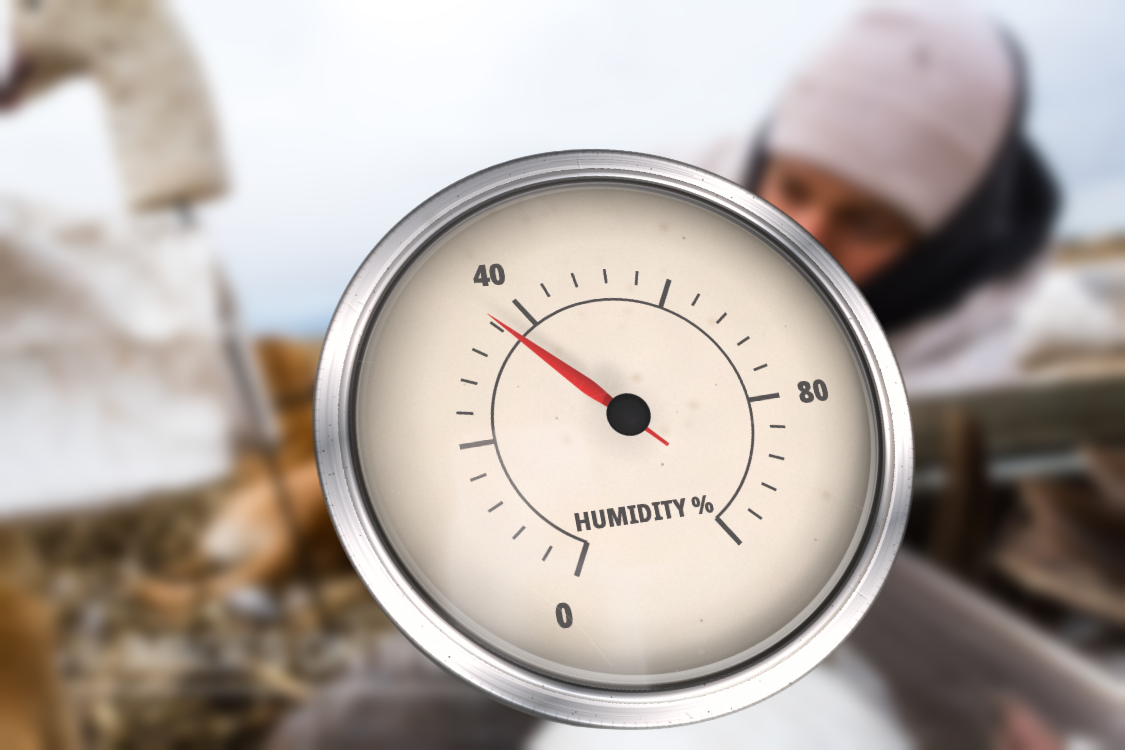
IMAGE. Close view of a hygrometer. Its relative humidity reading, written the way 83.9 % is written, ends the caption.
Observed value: 36 %
